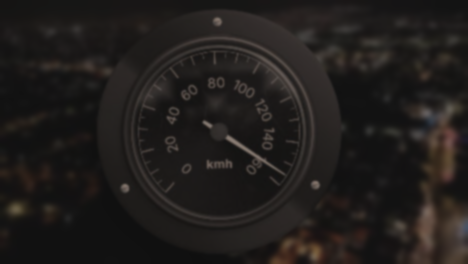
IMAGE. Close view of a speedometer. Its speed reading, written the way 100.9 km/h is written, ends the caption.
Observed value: 155 km/h
